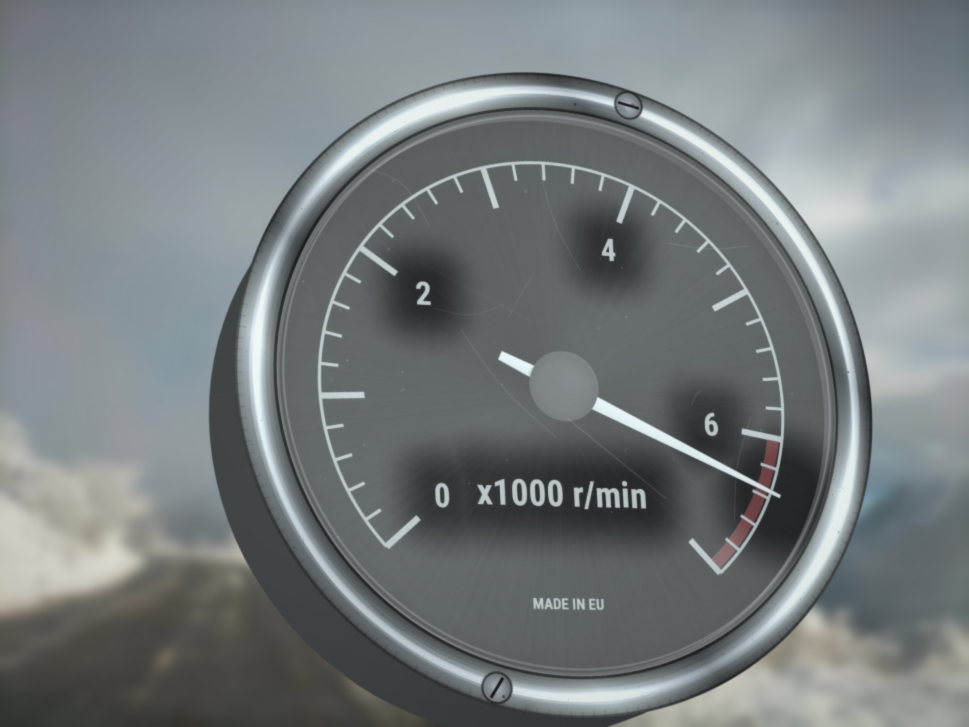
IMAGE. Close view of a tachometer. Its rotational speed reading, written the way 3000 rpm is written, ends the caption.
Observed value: 6400 rpm
